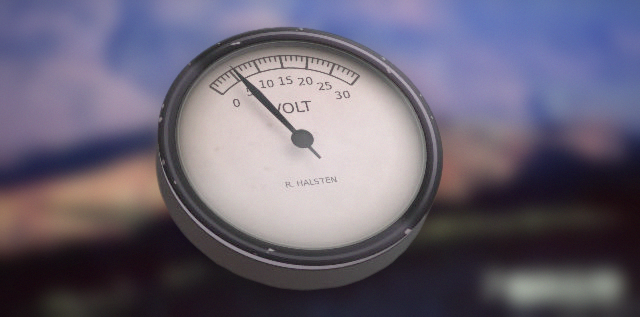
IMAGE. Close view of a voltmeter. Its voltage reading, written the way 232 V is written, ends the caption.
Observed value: 5 V
